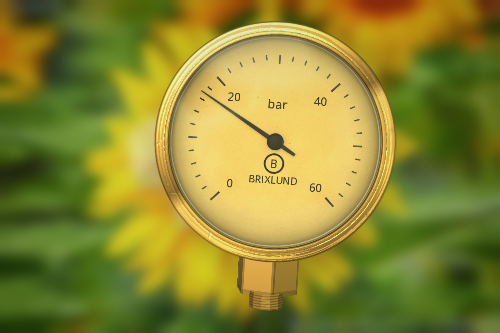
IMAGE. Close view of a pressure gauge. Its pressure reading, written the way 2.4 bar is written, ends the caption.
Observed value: 17 bar
